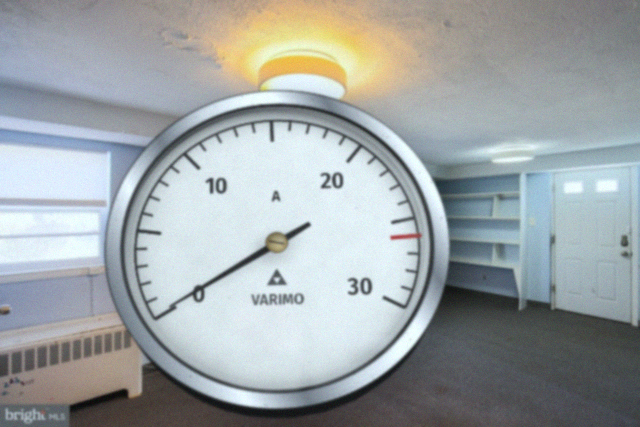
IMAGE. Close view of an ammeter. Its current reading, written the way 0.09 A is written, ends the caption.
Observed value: 0 A
